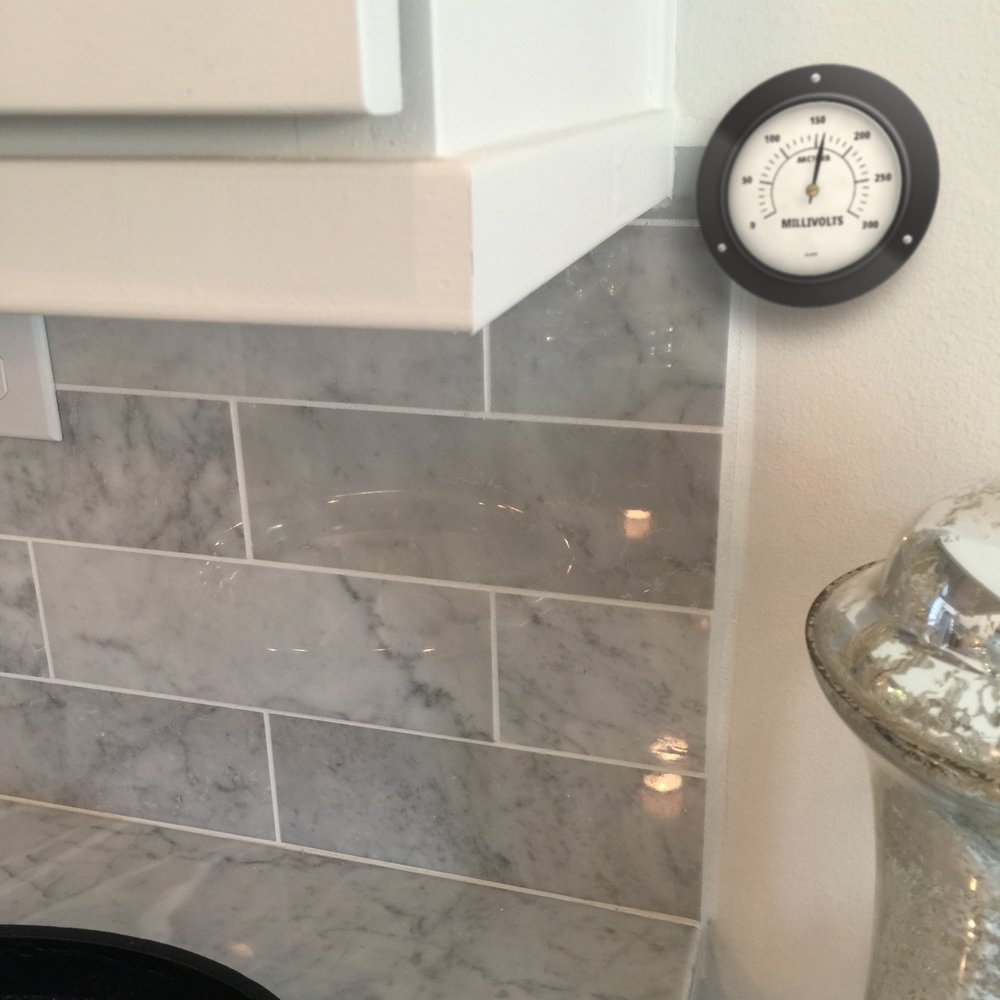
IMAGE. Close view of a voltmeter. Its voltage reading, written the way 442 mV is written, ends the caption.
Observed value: 160 mV
